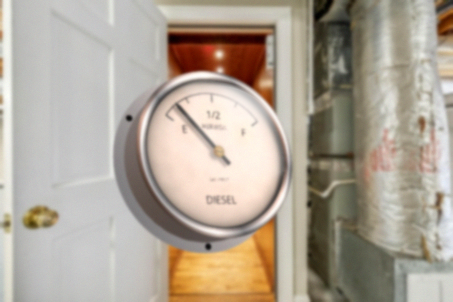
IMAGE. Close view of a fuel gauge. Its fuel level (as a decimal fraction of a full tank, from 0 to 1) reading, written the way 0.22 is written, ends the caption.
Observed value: 0.125
